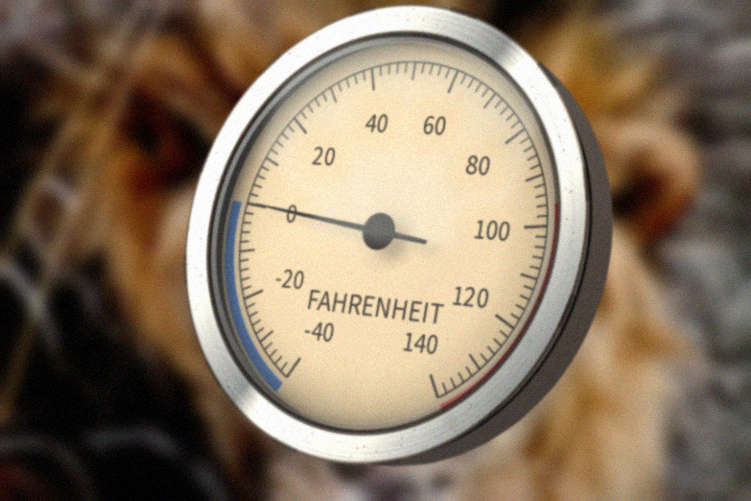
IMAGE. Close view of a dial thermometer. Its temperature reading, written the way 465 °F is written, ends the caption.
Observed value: 0 °F
